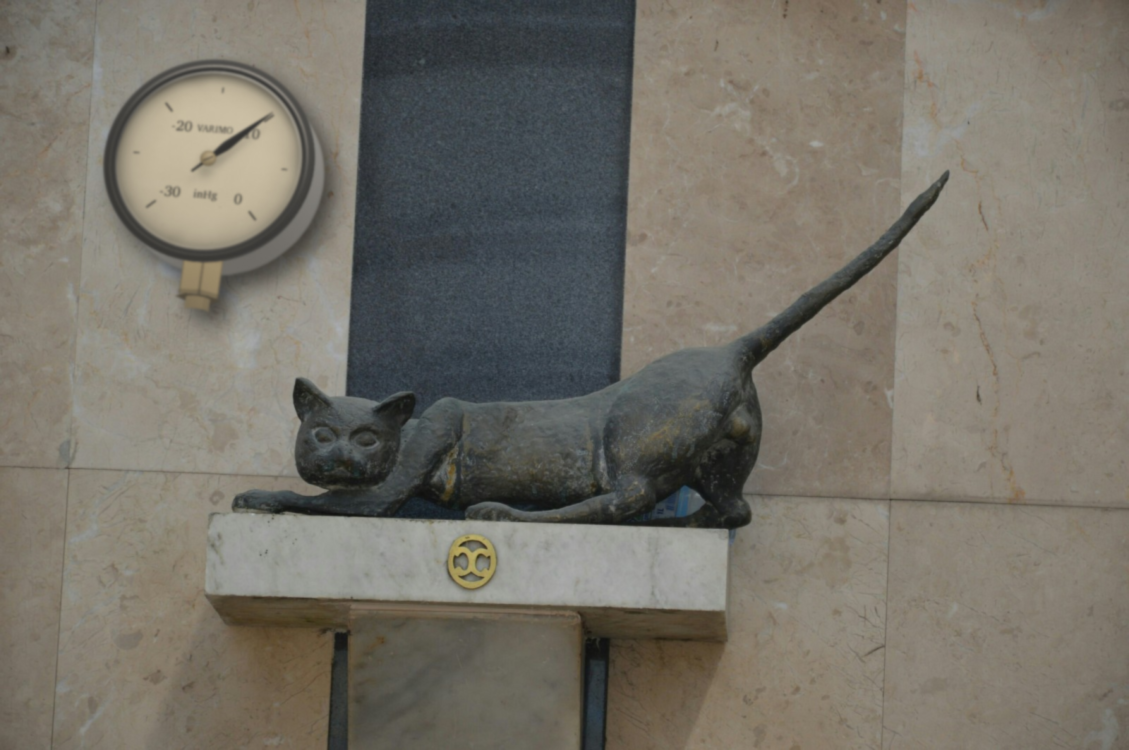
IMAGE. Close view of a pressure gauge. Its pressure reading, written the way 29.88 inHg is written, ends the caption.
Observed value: -10 inHg
